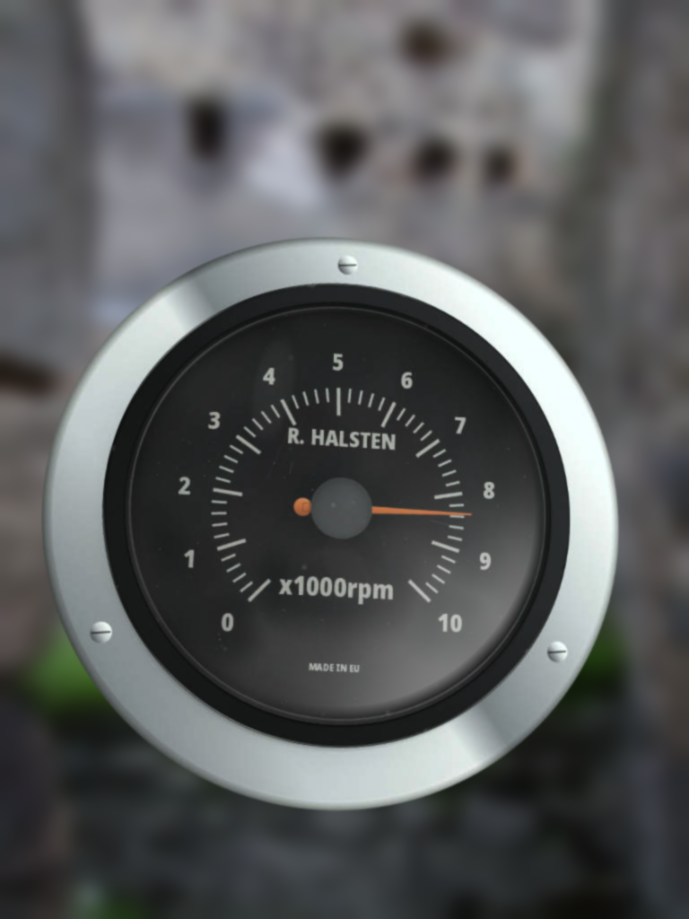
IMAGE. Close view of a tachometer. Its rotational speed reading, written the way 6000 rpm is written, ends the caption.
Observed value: 8400 rpm
